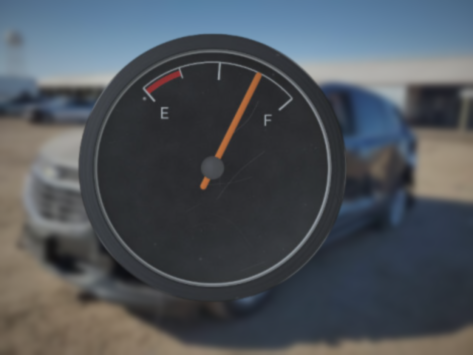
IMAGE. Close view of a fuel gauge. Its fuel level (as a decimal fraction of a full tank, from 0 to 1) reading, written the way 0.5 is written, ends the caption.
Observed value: 0.75
